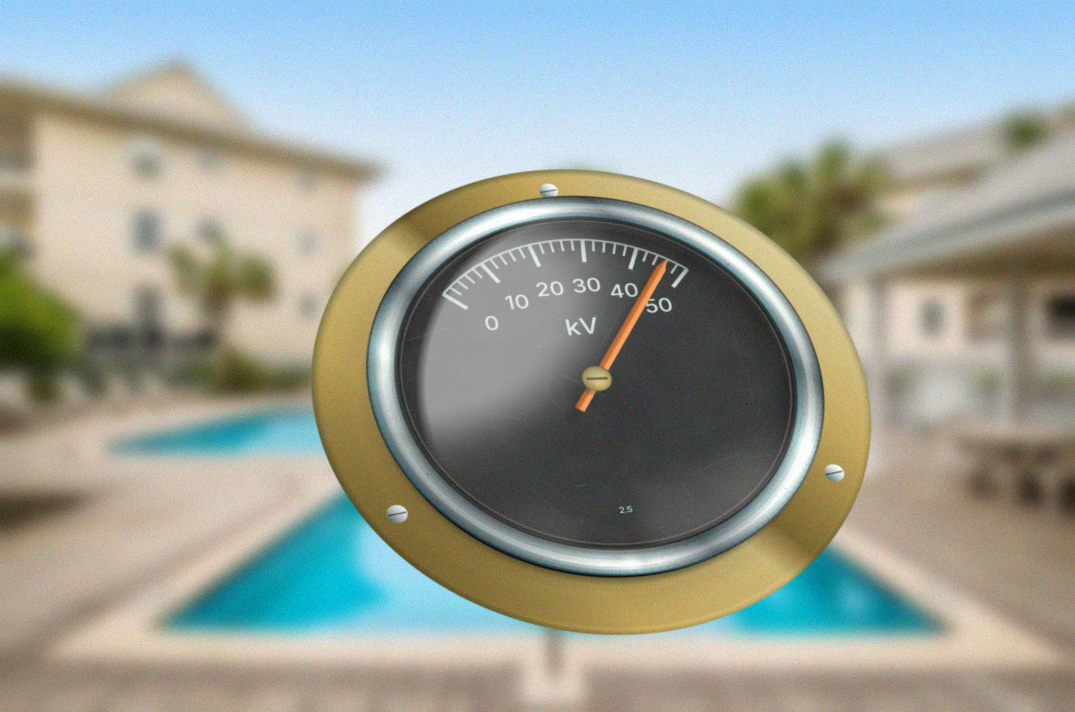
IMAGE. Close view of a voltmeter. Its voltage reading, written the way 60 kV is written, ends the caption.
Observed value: 46 kV
